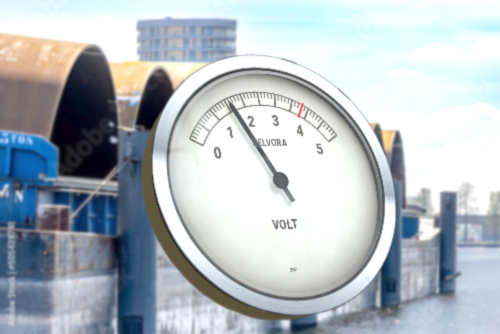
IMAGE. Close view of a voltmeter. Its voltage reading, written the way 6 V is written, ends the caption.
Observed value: 1.5 V
